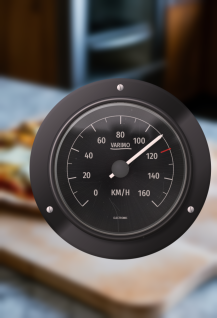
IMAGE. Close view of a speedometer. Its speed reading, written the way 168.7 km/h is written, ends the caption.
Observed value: 110 km/h
